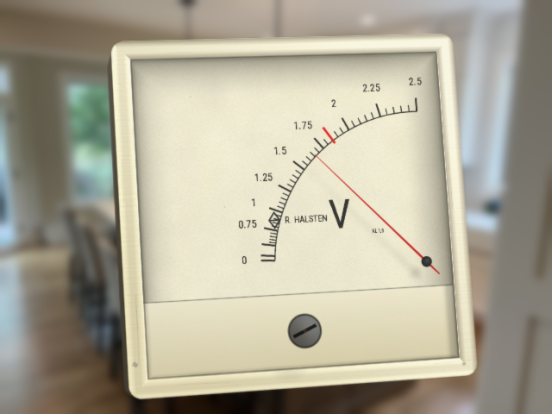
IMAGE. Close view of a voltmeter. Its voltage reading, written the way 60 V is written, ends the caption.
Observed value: 1.65 V
